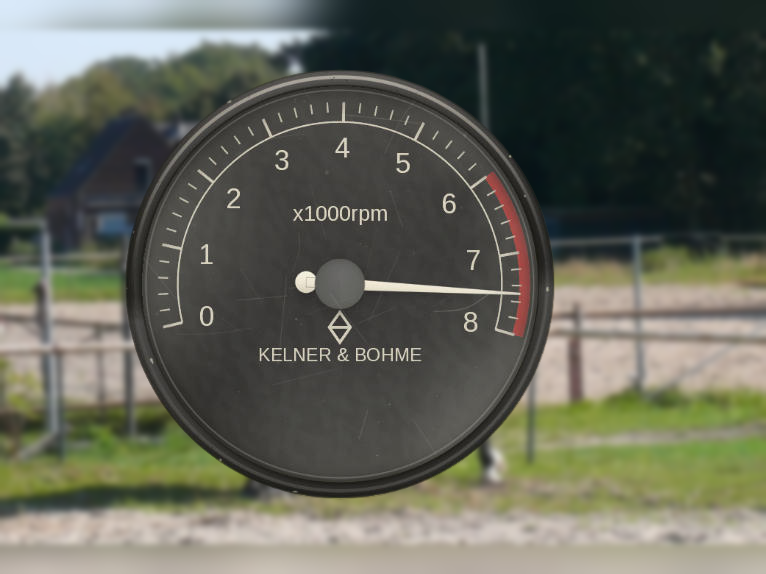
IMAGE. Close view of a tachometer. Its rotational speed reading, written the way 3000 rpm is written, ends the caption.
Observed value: 7500 rpm
